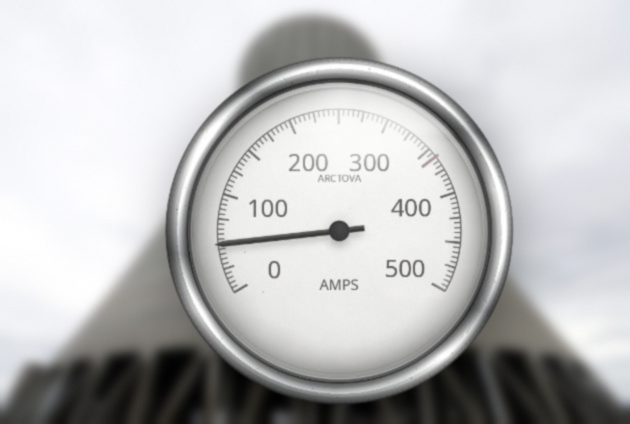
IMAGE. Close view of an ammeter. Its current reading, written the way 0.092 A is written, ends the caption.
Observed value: 50 A
